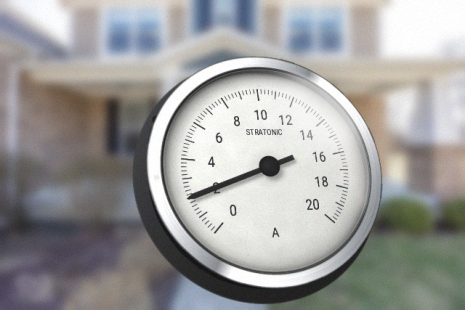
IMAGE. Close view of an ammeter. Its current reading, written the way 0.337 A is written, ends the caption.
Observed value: 2 A
